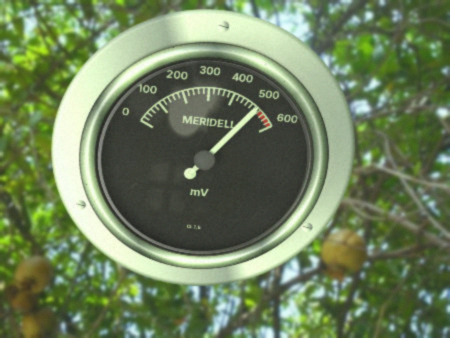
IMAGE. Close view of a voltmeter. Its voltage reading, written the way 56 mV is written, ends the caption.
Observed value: 500 mV
